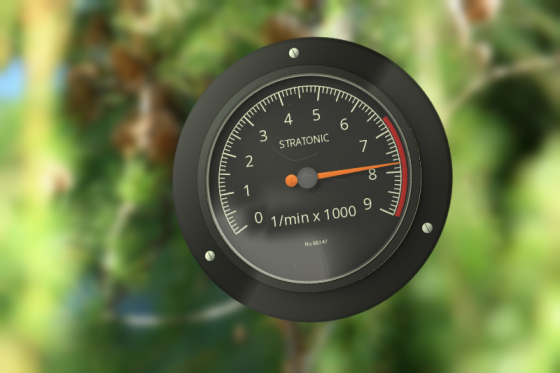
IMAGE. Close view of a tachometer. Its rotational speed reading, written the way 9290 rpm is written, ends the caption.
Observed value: 7800 rpm
